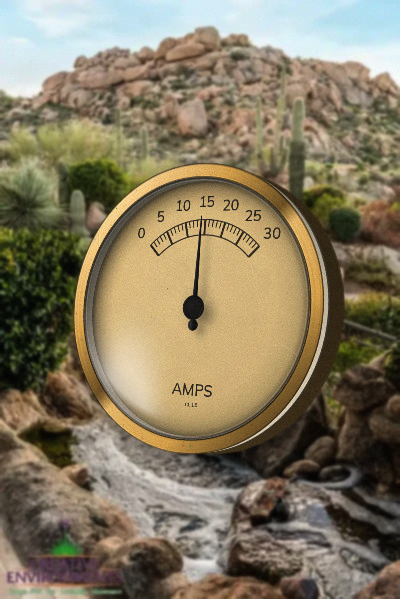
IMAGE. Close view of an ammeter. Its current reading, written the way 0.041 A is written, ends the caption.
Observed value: 15 A
